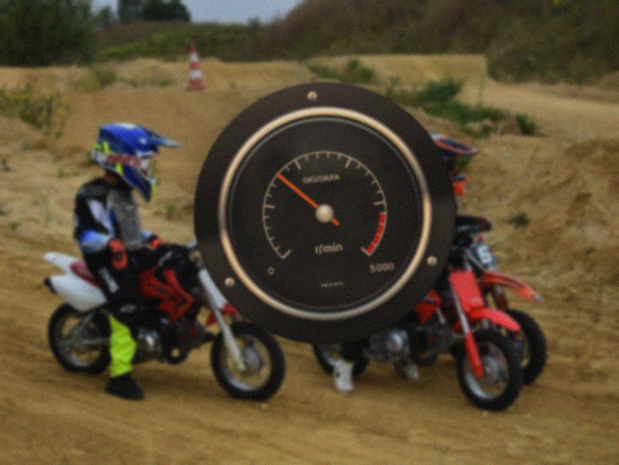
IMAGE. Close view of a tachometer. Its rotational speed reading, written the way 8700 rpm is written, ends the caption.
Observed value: 1600 rpm
